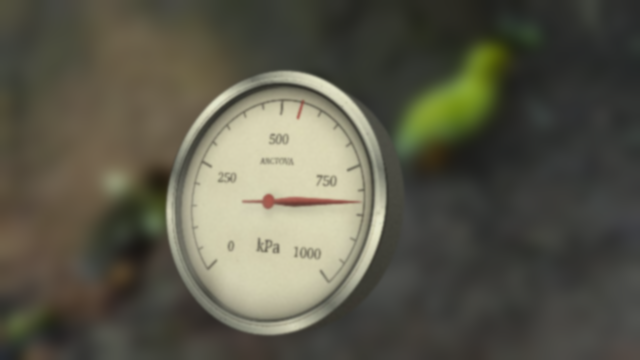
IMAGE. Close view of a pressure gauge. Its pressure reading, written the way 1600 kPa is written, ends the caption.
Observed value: 825 kPa
